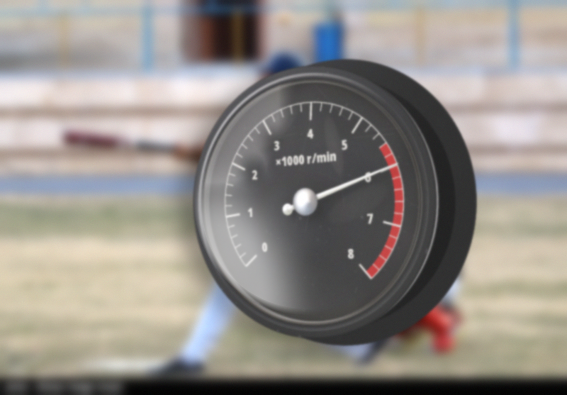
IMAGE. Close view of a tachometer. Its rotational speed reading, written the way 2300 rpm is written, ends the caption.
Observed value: 6000 rpm
